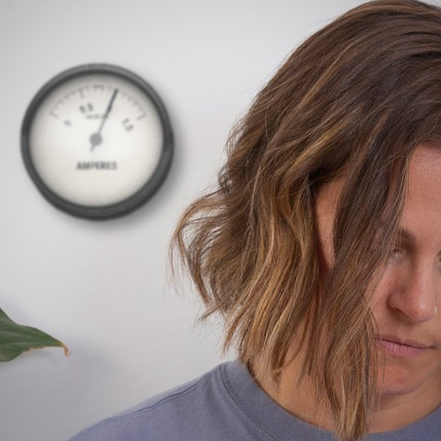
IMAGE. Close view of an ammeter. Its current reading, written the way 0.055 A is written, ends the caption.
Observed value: 1 A
